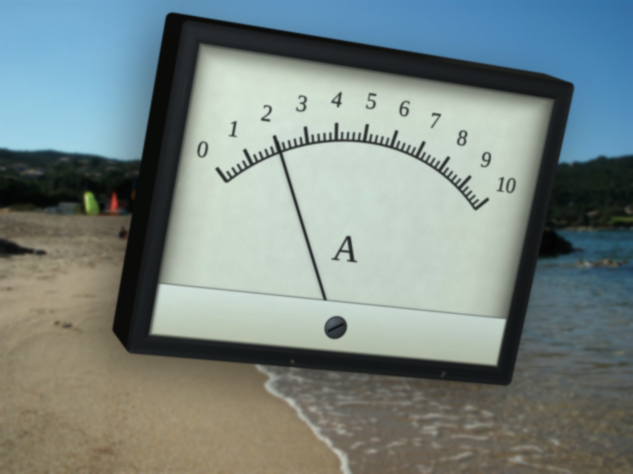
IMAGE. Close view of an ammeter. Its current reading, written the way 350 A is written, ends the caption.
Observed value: 2 A
